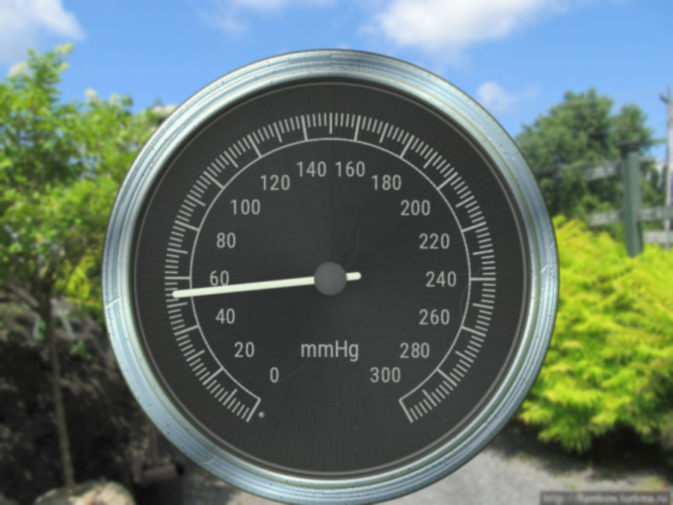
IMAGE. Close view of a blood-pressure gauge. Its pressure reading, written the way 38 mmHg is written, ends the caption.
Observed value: 54 mmHg
